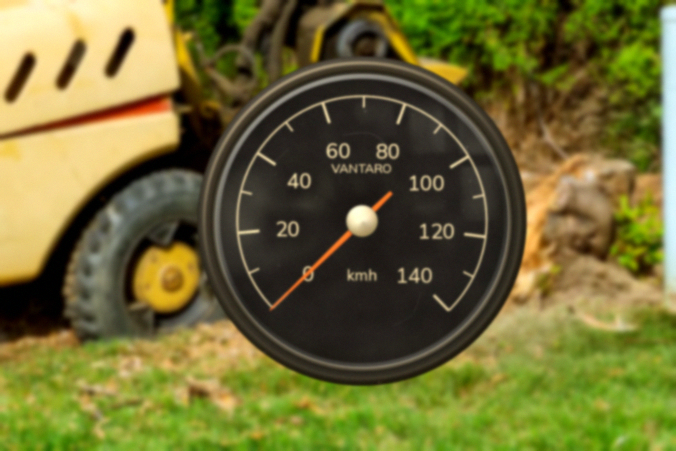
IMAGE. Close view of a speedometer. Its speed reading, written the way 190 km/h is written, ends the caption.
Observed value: 0 km/h
